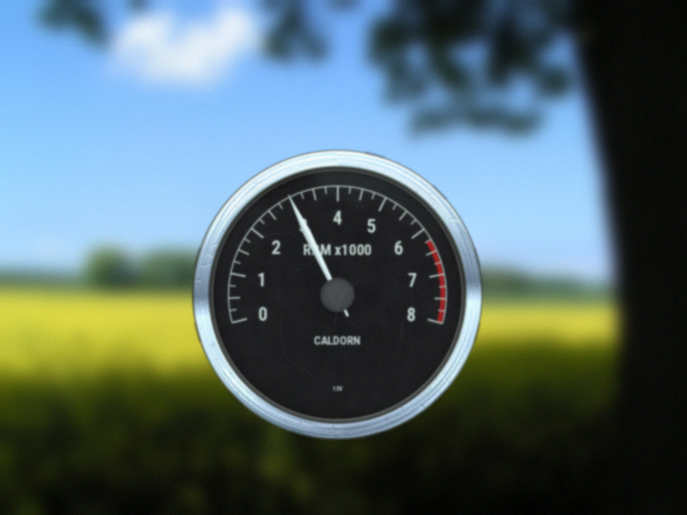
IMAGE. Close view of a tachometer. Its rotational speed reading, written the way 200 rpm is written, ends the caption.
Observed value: 3000 rpm
